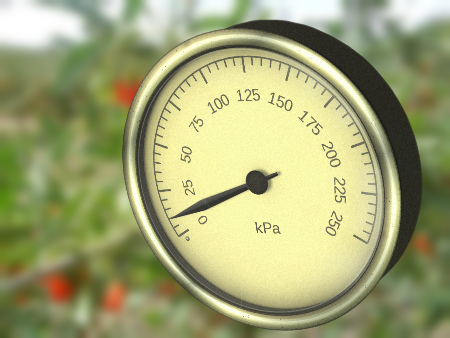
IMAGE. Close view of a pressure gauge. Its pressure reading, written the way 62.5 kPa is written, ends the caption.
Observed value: 10 kPa
